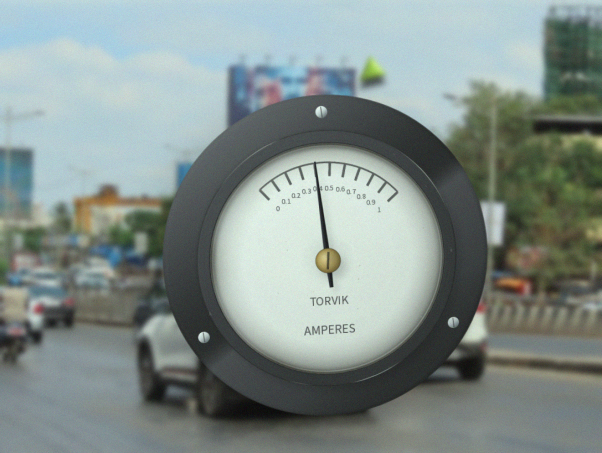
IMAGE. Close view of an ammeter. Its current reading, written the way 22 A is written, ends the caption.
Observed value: 0.4 A
